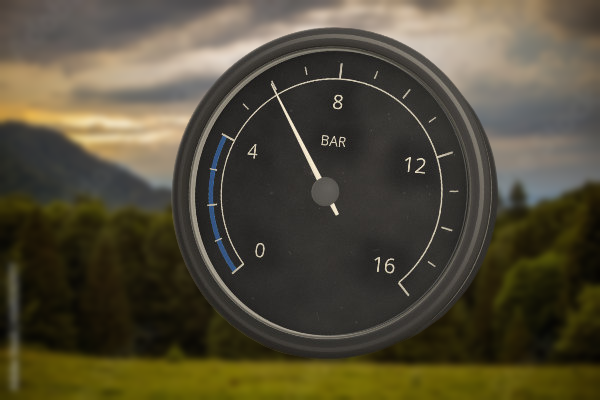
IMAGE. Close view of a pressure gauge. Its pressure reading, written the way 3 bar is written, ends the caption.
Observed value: 6 bar
